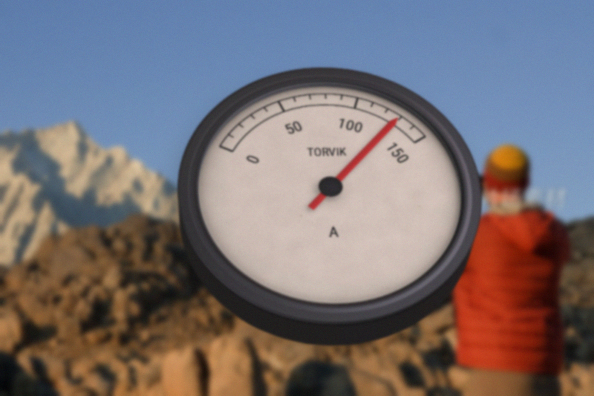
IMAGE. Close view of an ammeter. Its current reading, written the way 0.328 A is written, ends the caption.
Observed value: 130 A
